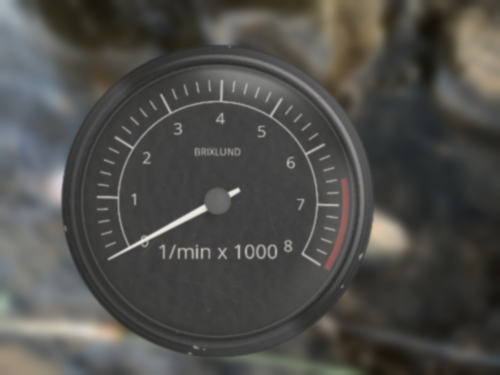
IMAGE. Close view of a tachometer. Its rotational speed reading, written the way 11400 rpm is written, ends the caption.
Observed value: 0 rpm
